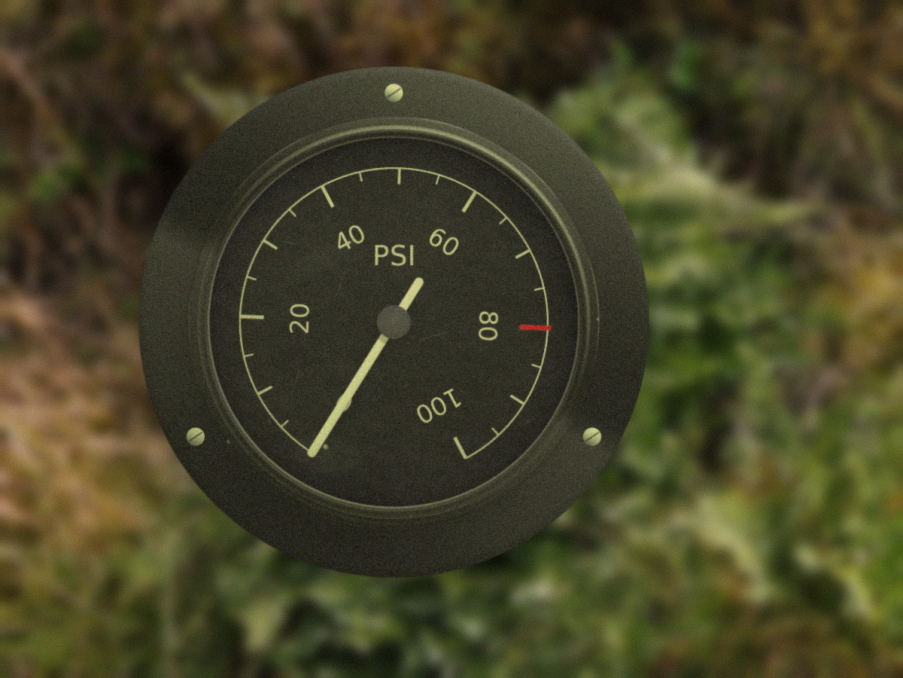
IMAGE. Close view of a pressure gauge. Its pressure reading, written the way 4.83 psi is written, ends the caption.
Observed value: 0 psi
